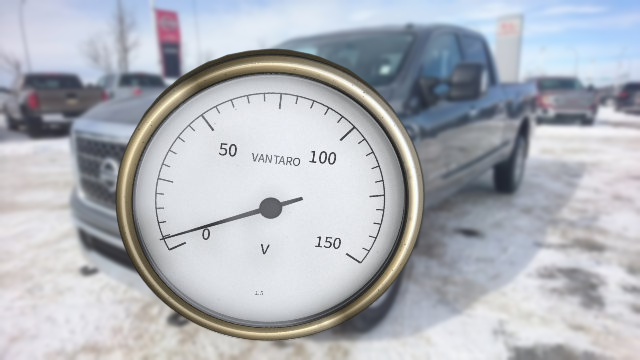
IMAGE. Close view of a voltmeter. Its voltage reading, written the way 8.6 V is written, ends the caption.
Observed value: 5 V
